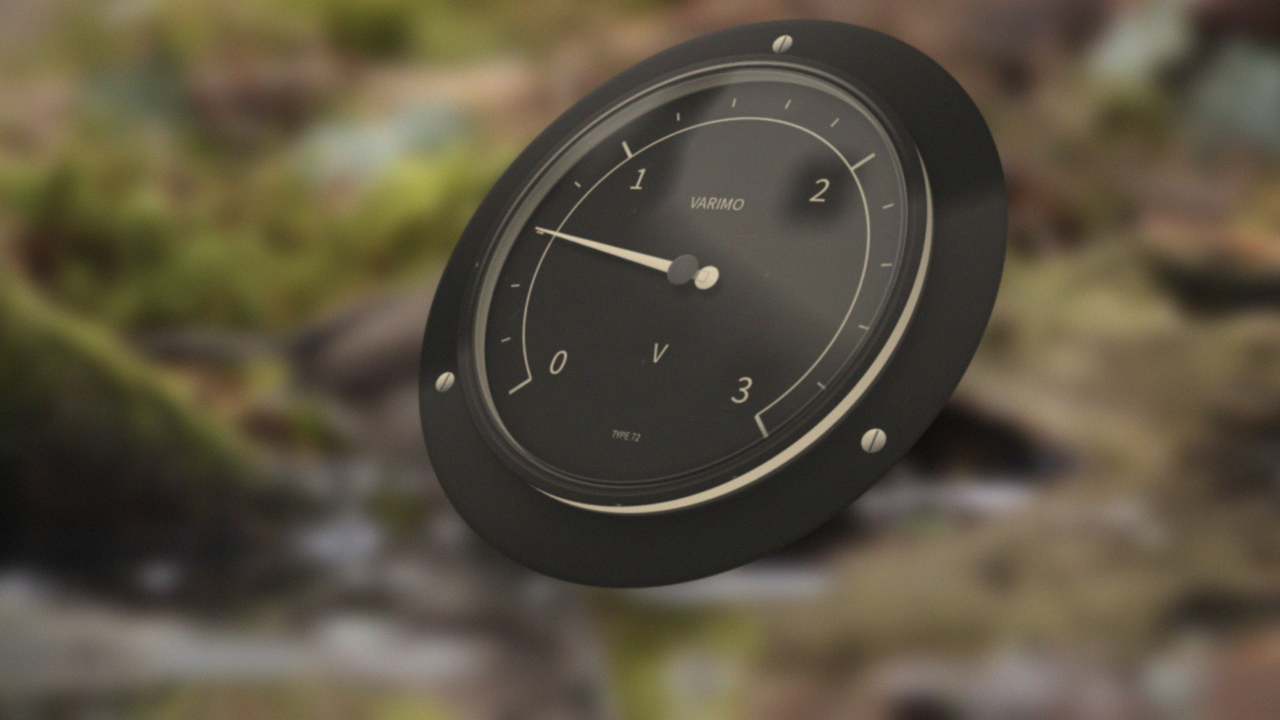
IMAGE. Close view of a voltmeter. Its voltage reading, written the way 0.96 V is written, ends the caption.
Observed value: 0.6 V
